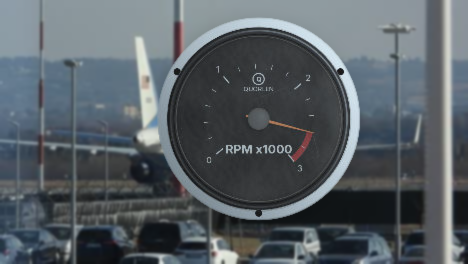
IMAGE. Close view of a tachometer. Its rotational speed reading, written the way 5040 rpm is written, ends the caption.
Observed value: 2600 rpm
